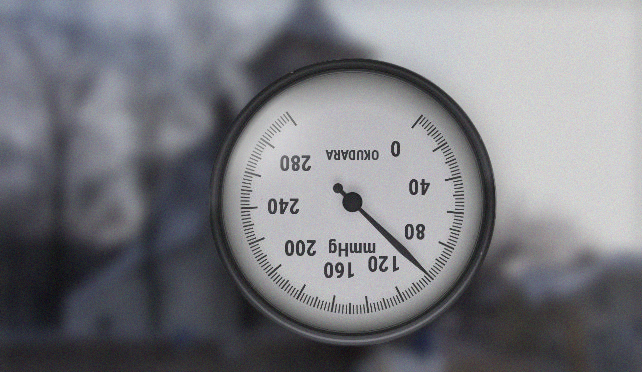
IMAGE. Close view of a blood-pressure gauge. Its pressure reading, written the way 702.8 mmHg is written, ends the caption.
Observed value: 100 mmHg
